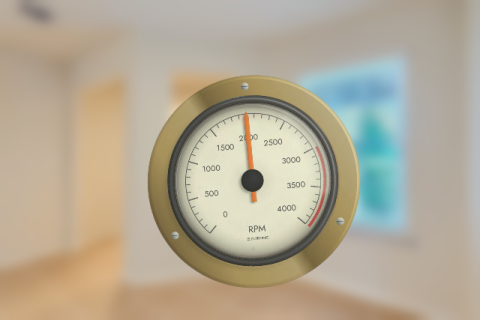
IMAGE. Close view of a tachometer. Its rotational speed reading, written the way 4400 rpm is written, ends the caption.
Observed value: 2000 rpm
